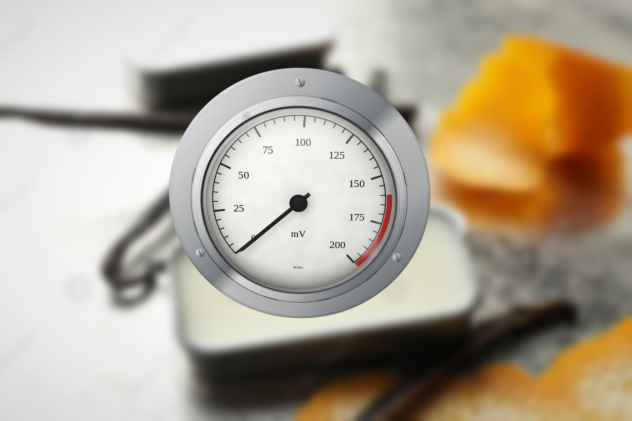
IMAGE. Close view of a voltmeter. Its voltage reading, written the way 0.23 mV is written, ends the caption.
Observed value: 0 mV
